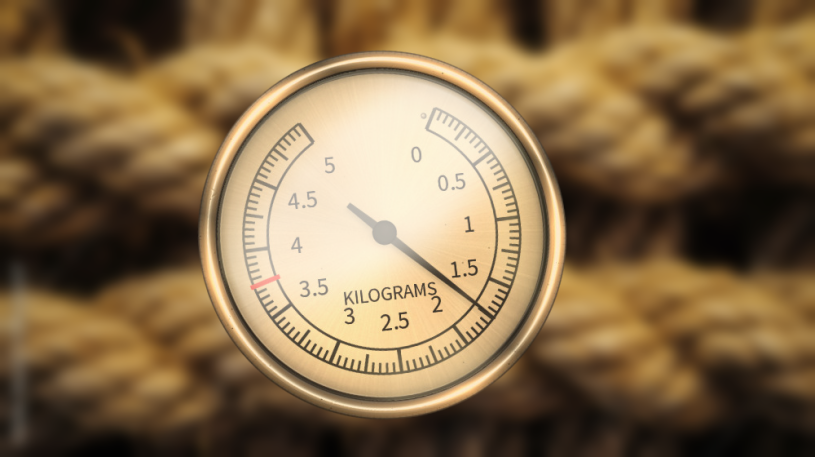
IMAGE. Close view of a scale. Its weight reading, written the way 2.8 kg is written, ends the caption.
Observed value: 1.75 kg
